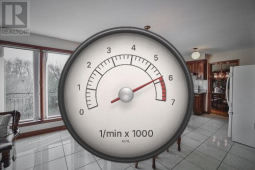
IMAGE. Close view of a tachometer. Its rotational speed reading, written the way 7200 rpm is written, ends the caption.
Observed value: 5800 rpm
